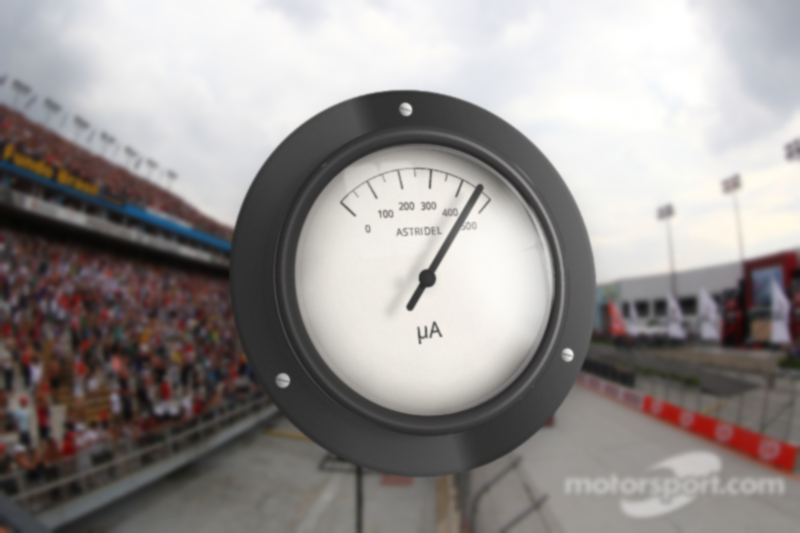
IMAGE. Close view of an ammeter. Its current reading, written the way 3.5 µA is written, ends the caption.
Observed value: 450 µA
